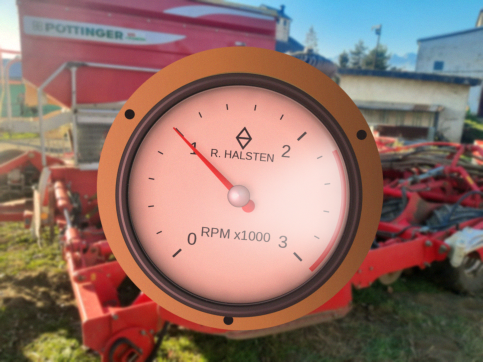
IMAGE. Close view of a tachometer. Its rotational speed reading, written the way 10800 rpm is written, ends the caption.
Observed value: 1000 rpm
